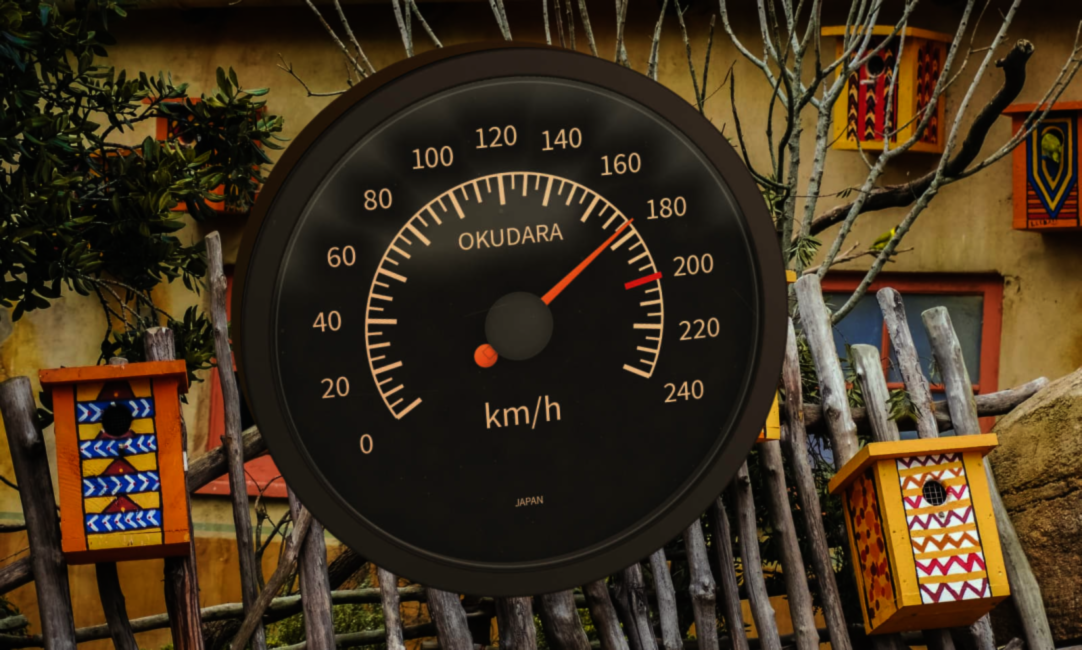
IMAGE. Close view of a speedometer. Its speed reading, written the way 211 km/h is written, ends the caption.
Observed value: 175 km/h
